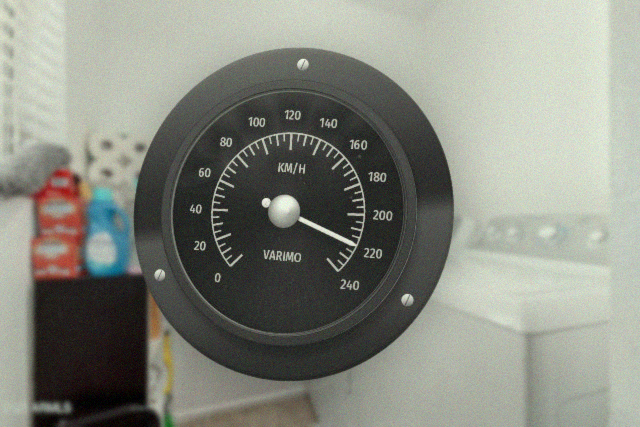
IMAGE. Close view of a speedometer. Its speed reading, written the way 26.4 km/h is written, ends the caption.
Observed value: 220 km/h
